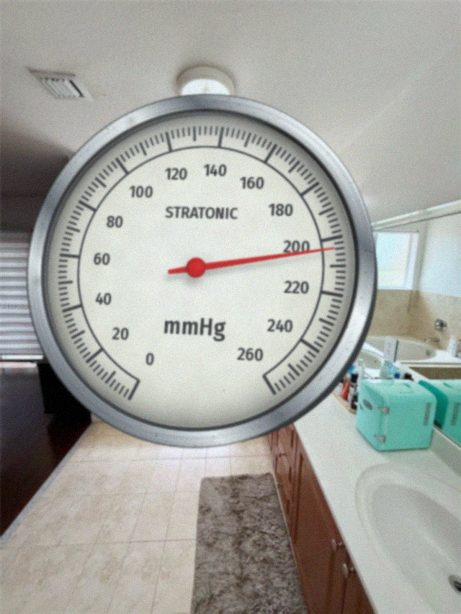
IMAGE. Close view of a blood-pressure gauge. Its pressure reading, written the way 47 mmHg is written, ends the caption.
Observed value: 204 mmHg
